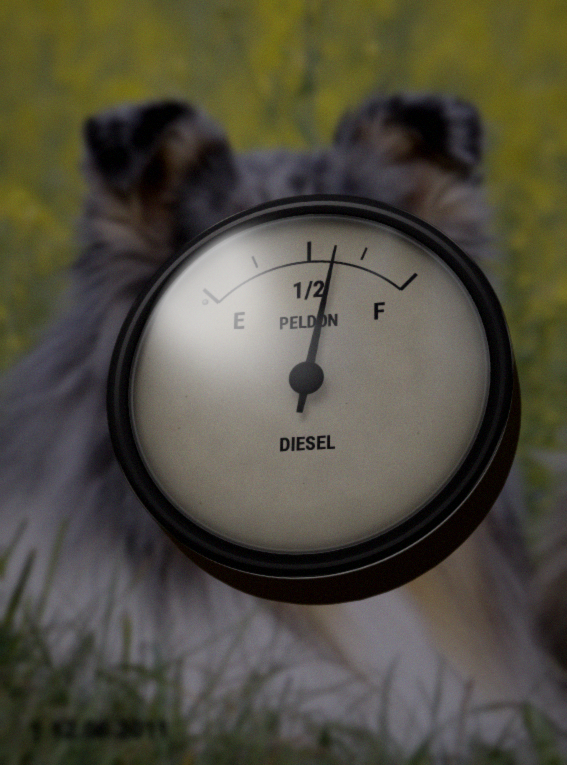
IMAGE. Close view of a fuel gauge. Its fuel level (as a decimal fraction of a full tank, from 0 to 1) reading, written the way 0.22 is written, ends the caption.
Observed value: 0.625
